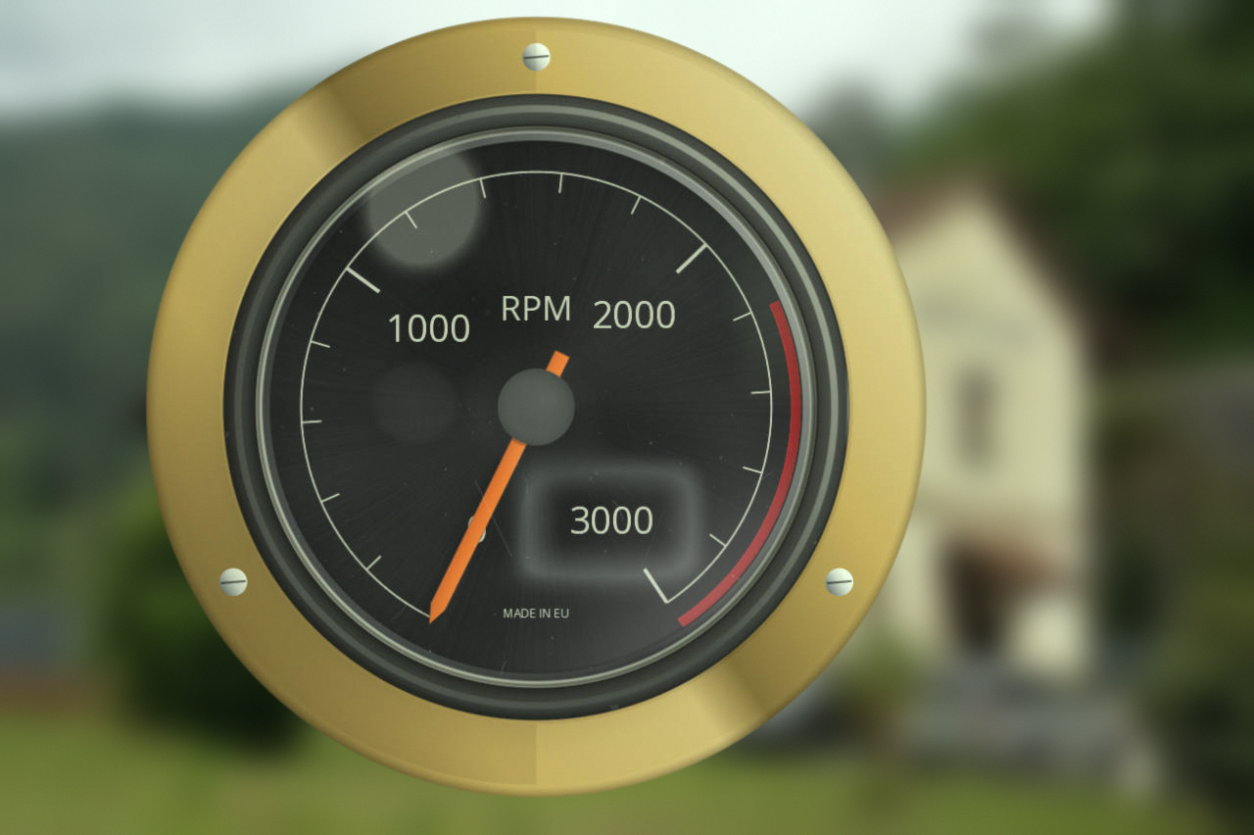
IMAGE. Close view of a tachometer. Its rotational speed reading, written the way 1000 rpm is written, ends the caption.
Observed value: 0 rpm
